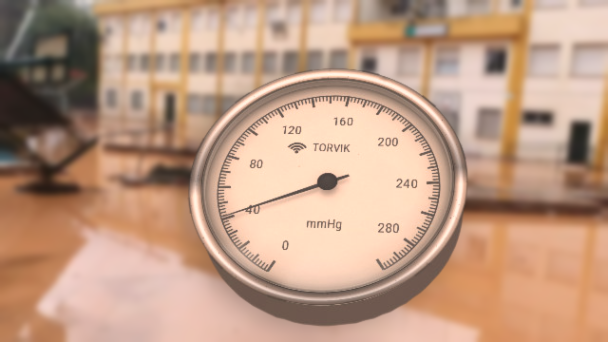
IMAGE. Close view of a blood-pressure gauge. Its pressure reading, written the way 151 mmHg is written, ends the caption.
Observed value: 40 mmHg
